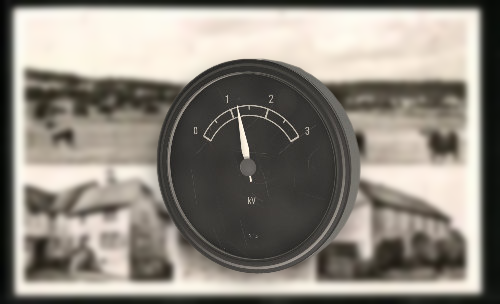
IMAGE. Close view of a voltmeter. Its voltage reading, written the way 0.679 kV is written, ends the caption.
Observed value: 1.25 kV
